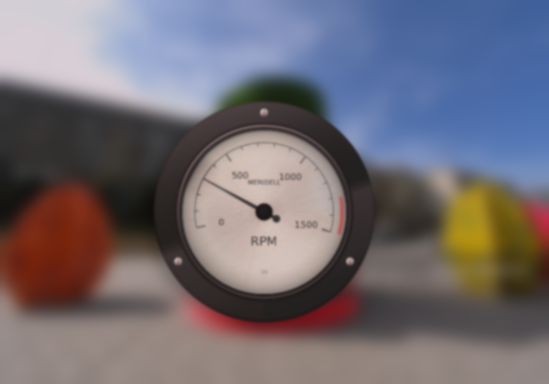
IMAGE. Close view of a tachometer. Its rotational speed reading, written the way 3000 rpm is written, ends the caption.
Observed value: 300 rpm
